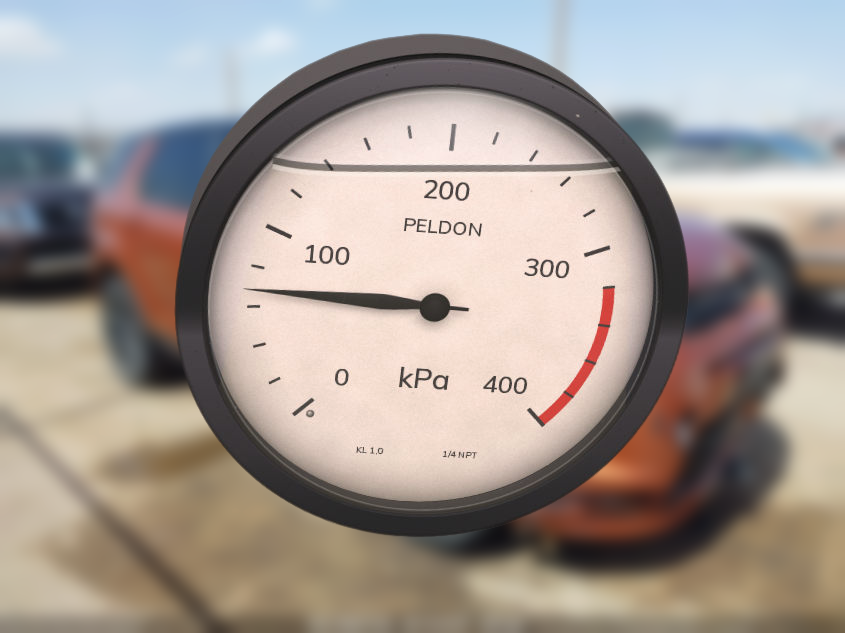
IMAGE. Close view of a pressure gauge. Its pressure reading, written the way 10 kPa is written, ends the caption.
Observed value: 70 kPa
